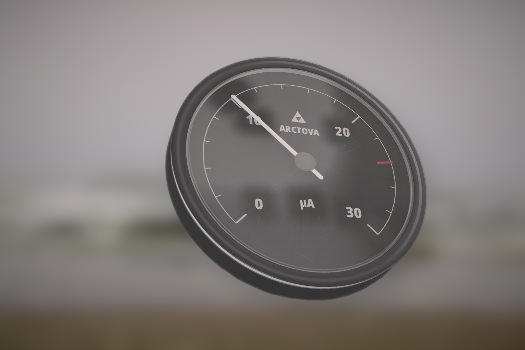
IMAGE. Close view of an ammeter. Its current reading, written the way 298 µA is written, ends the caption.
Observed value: 10 µA
